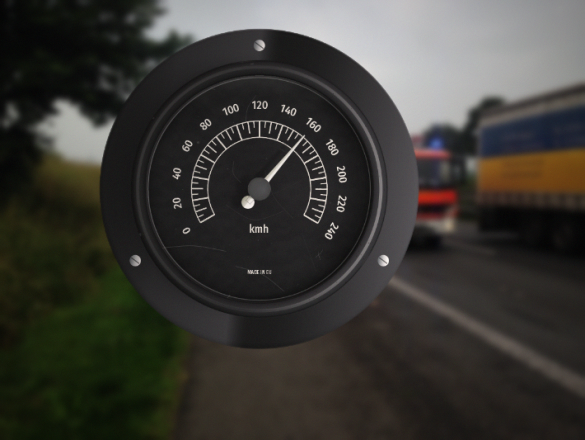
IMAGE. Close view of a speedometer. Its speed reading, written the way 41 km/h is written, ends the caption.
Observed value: 160 km/h
